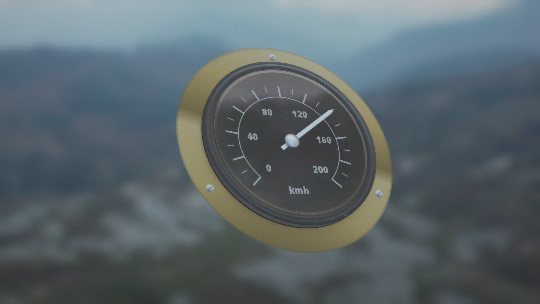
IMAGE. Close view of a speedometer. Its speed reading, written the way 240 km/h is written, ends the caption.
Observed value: 140 km/h
